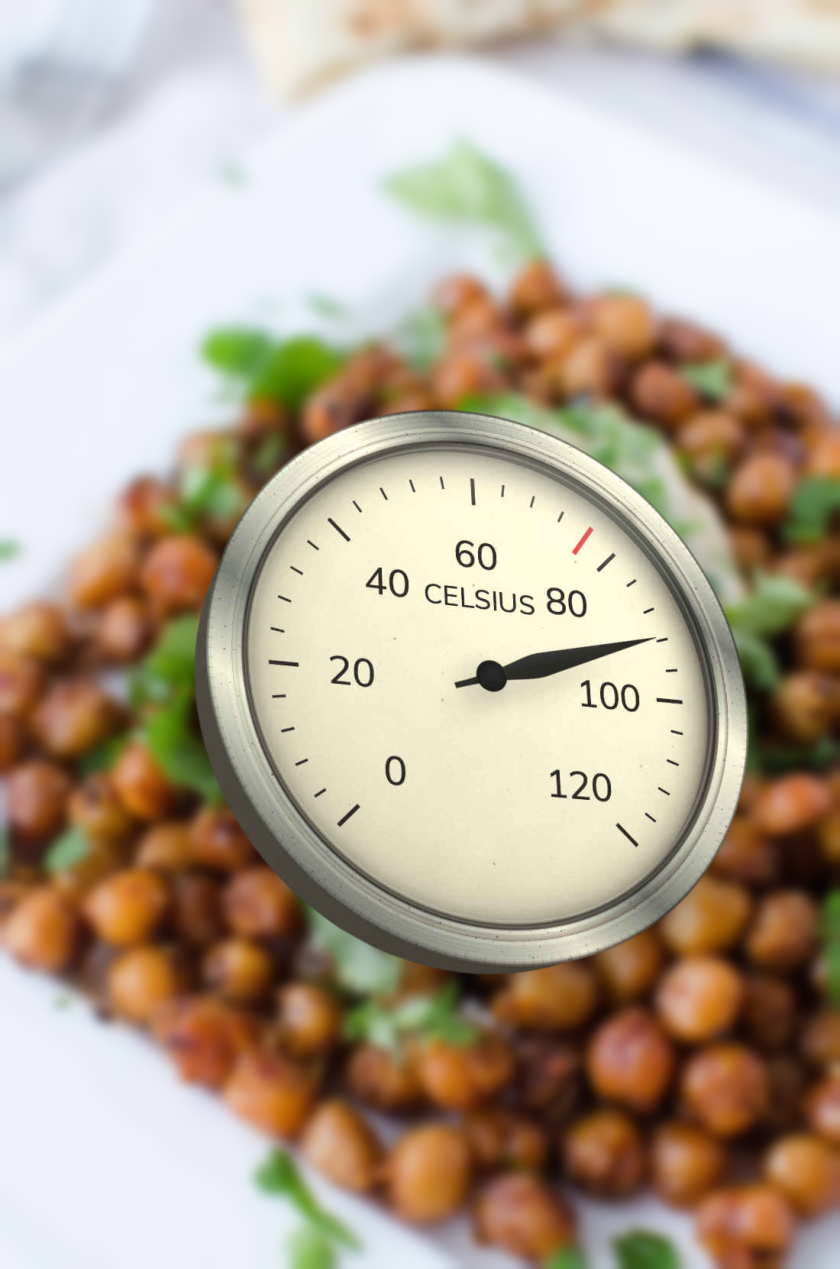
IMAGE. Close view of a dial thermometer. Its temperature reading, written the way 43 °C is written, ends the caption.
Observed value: 92 °C
